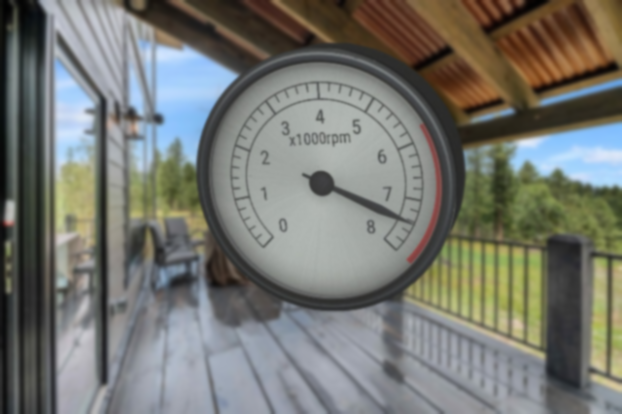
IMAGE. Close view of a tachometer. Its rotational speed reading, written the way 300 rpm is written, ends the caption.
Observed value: 7400 rpm
